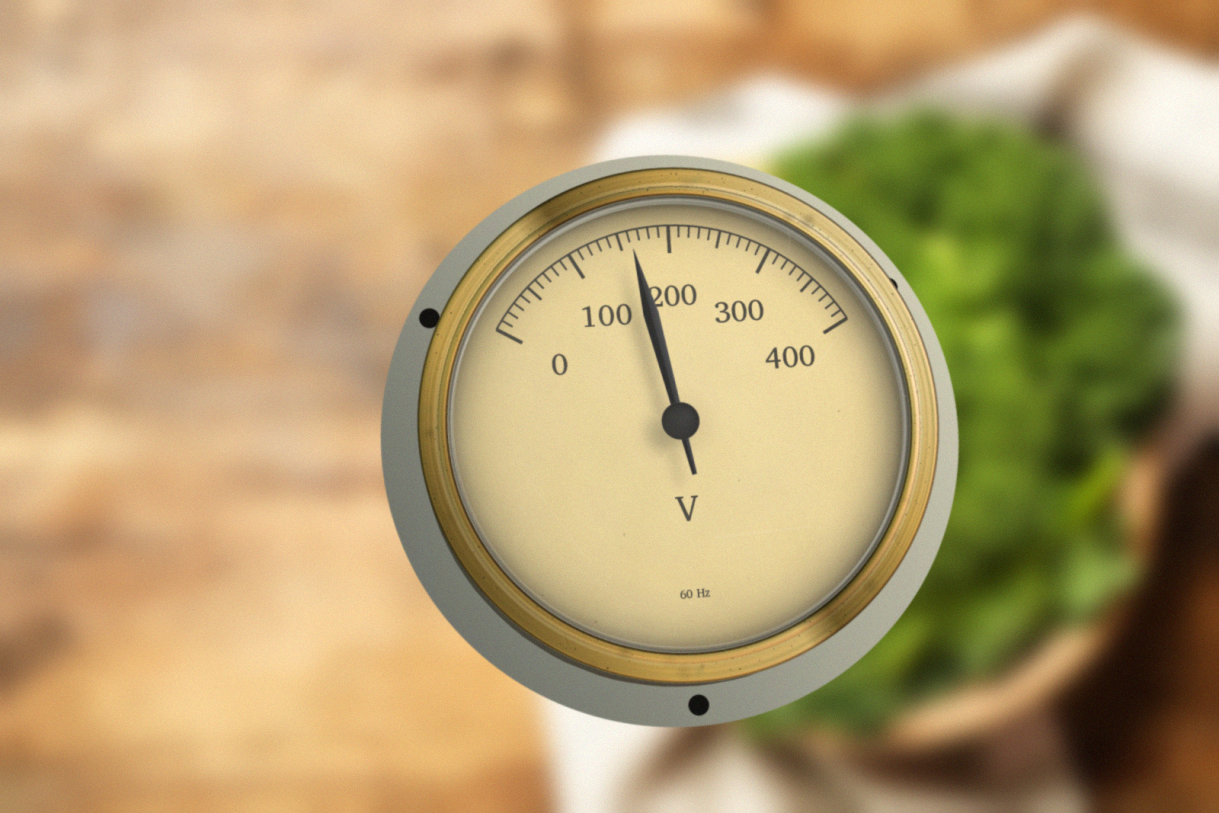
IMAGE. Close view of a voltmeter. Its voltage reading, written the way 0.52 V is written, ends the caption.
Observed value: 160 V
